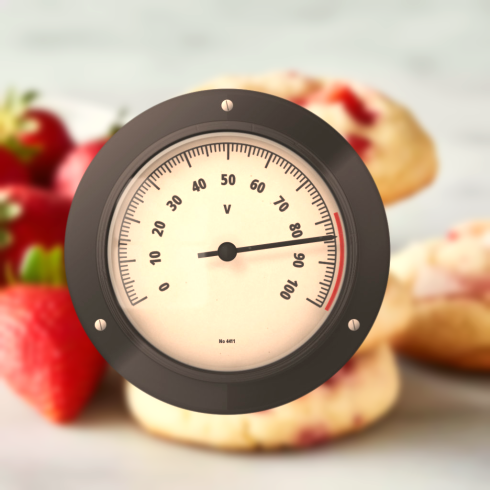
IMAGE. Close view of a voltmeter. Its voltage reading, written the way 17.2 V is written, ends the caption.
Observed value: 84 V
